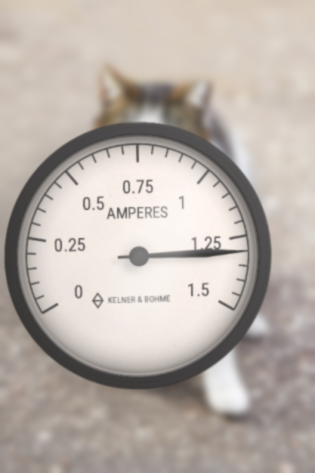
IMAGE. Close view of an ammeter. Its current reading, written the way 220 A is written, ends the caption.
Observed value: 1.3 A
